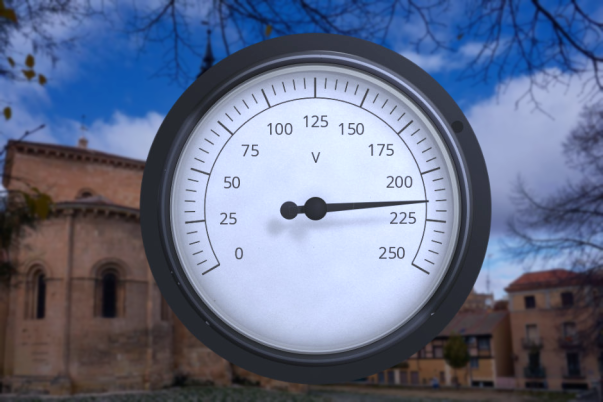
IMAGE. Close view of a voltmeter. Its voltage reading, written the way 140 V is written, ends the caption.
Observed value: 215 V
